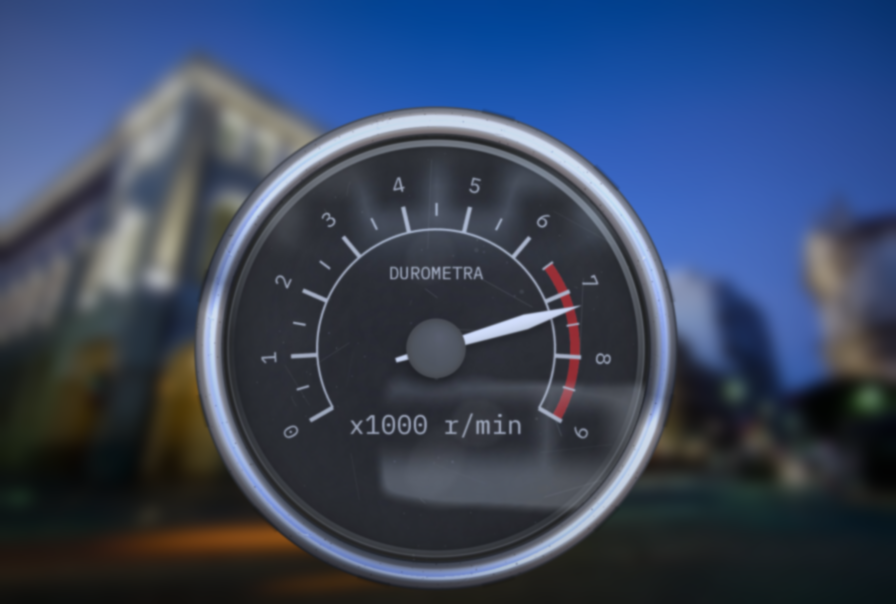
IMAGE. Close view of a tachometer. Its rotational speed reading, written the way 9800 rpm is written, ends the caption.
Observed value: 7250 rpm
